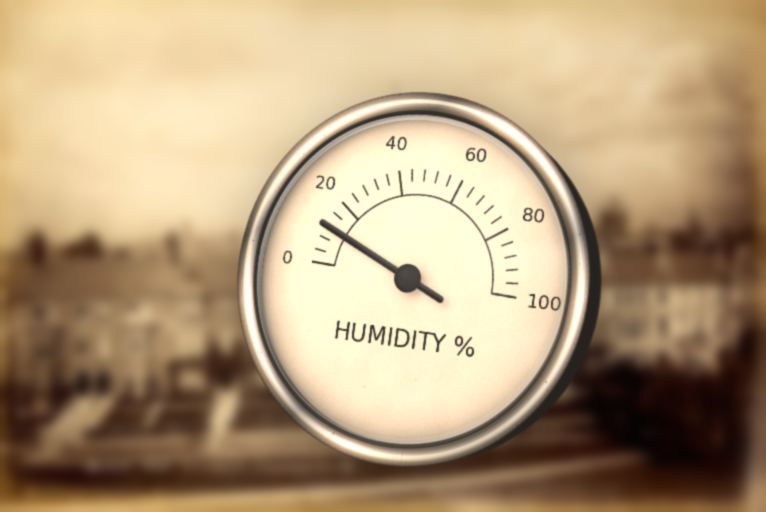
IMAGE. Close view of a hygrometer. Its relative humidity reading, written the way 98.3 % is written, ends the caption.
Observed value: 12 %
